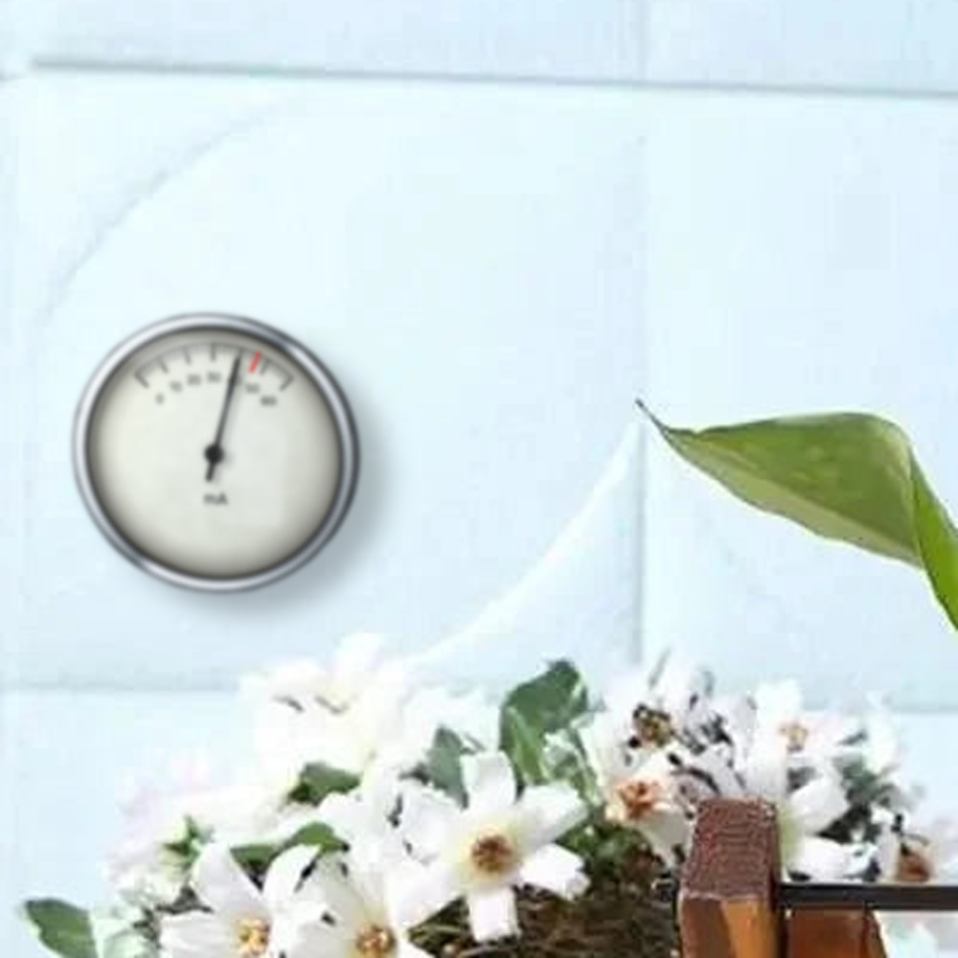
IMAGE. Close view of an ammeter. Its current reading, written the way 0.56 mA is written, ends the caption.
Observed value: 40 mA
